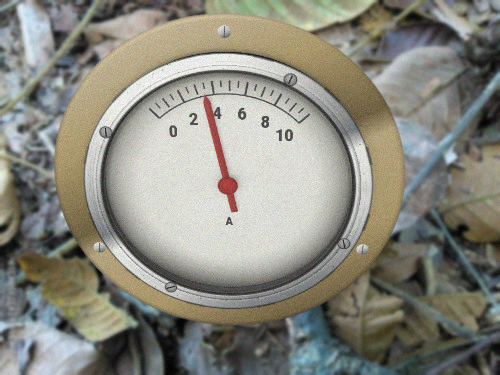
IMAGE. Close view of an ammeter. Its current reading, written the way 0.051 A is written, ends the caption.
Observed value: 3.5 A
